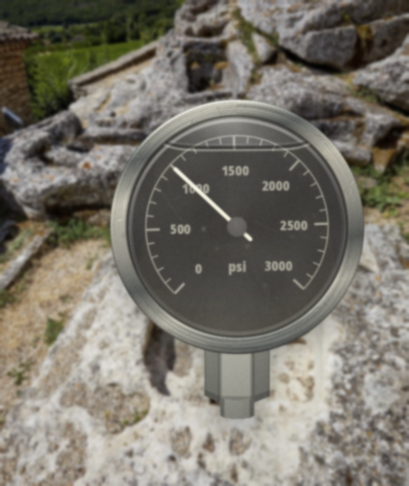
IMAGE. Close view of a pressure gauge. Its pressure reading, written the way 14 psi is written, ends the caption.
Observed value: 1000 psi
